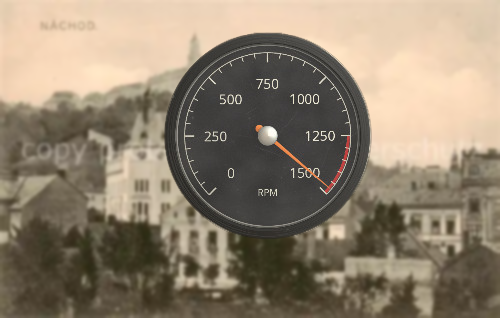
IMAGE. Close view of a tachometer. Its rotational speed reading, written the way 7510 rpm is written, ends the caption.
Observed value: 1475 rpm
